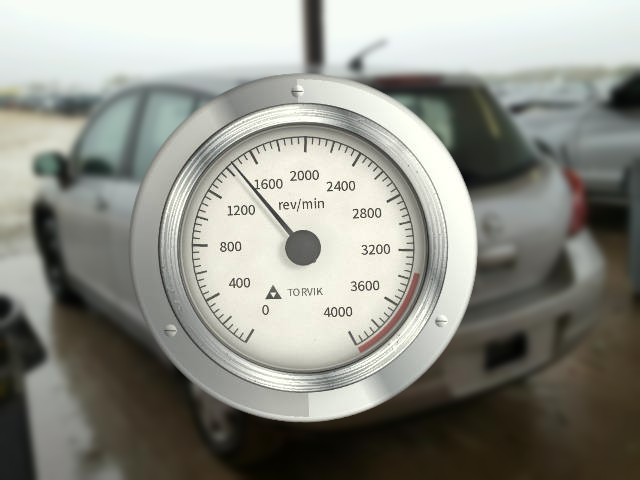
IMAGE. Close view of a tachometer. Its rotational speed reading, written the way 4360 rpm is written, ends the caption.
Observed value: 1450 rpm
